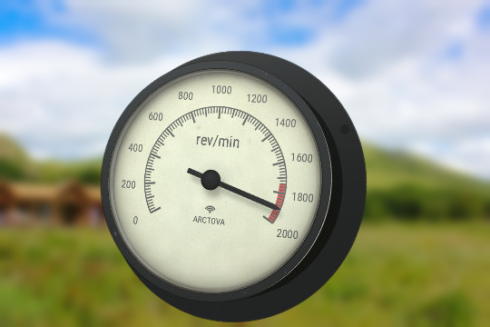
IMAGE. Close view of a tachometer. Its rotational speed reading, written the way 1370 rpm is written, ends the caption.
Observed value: 1900 rpm
